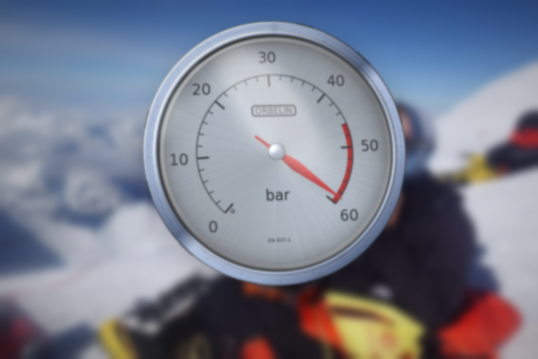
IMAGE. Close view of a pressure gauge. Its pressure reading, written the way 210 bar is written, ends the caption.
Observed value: 59 bar
